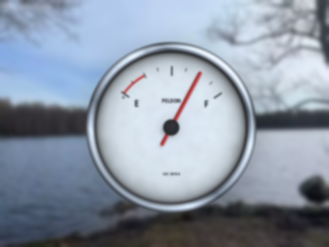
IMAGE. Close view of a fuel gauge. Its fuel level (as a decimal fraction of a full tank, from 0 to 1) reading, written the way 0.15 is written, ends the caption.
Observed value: 0.75
